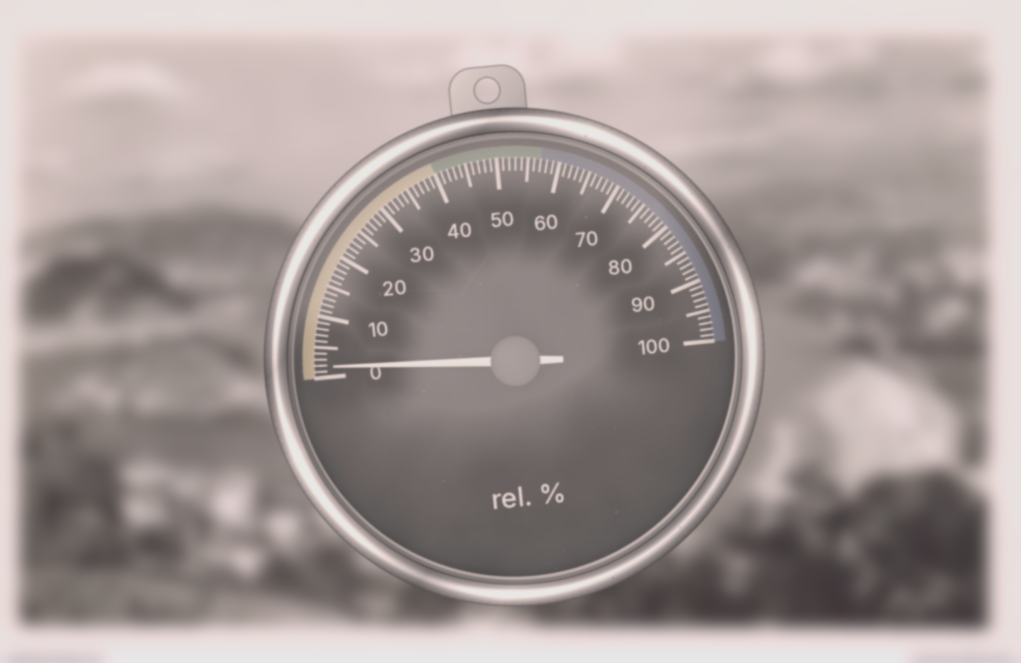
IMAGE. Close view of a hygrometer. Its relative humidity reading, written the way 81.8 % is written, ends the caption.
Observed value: 2 %
